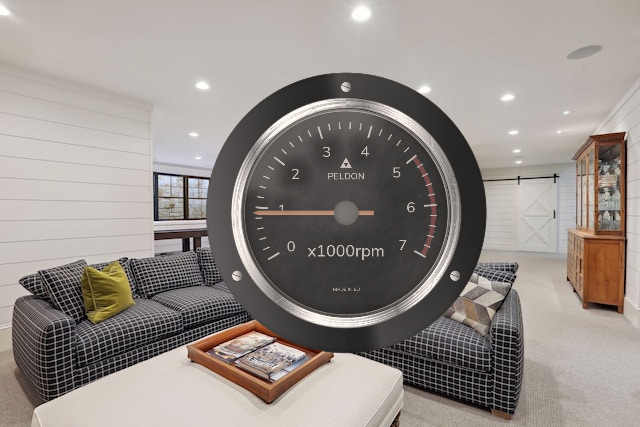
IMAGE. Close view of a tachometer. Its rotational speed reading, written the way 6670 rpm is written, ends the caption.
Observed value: 900 rpm
